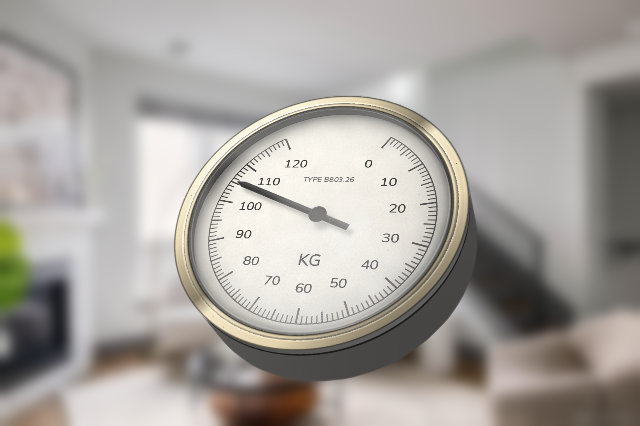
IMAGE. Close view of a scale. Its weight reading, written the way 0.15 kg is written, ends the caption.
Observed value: 105 kg
